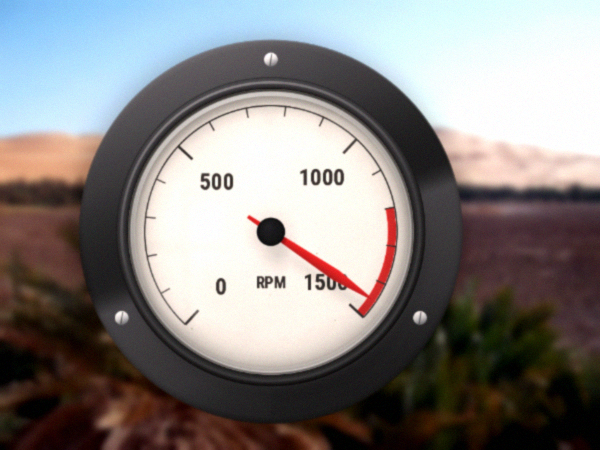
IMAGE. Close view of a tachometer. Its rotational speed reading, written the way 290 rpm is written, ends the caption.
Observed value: 1450 rpm
